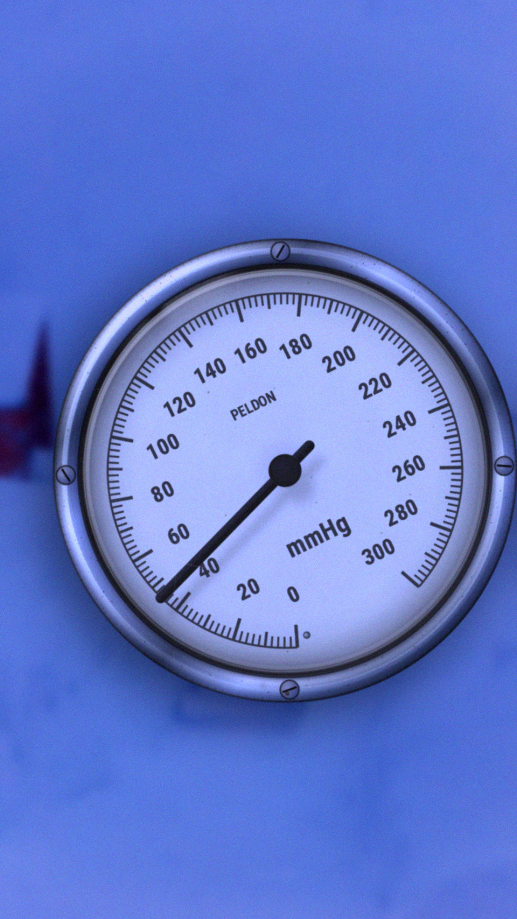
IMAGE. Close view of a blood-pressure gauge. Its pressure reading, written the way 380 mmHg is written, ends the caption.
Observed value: 46 mmHg
